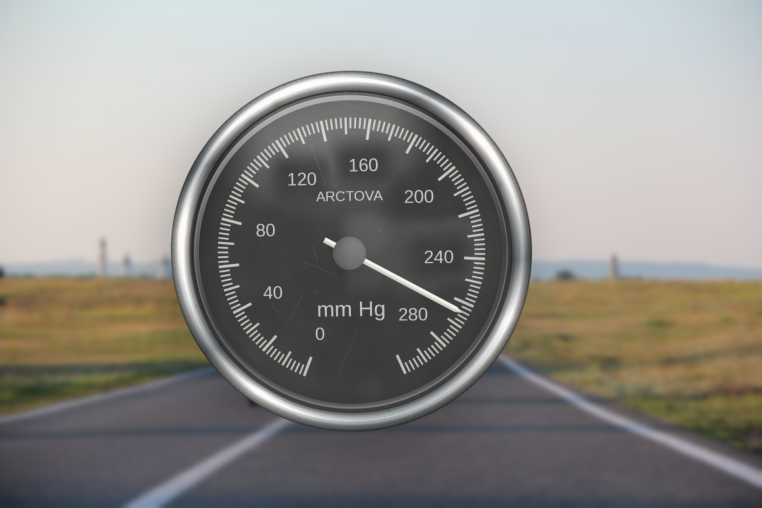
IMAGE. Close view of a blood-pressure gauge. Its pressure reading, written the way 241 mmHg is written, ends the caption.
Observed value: 264 mmHg
